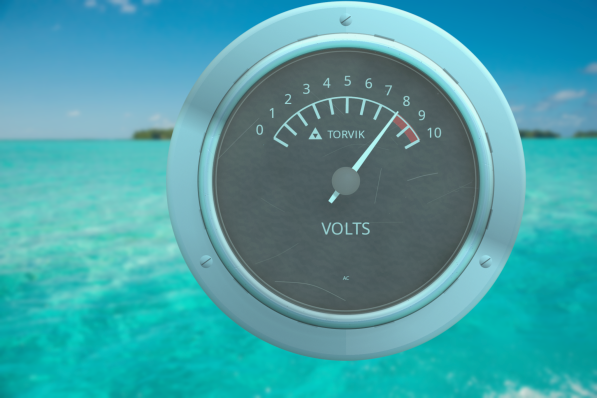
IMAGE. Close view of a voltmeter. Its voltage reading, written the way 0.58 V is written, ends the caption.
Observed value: 8 V
